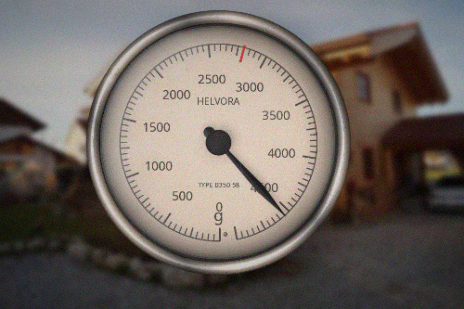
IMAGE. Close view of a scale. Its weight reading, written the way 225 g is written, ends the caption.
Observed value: 4550 g
